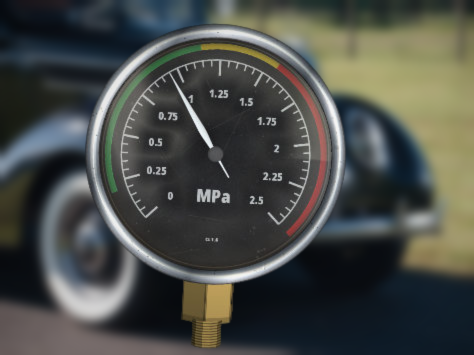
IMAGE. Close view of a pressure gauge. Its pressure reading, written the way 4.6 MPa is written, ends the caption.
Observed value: 0.95 MPa
